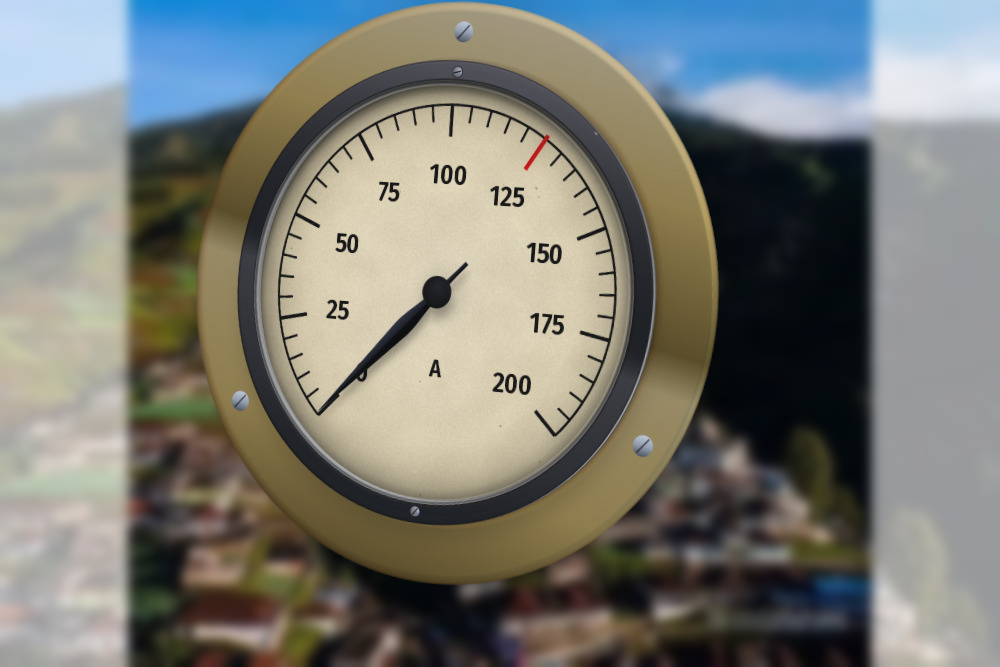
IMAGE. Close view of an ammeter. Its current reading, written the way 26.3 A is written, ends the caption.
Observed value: 0 A
